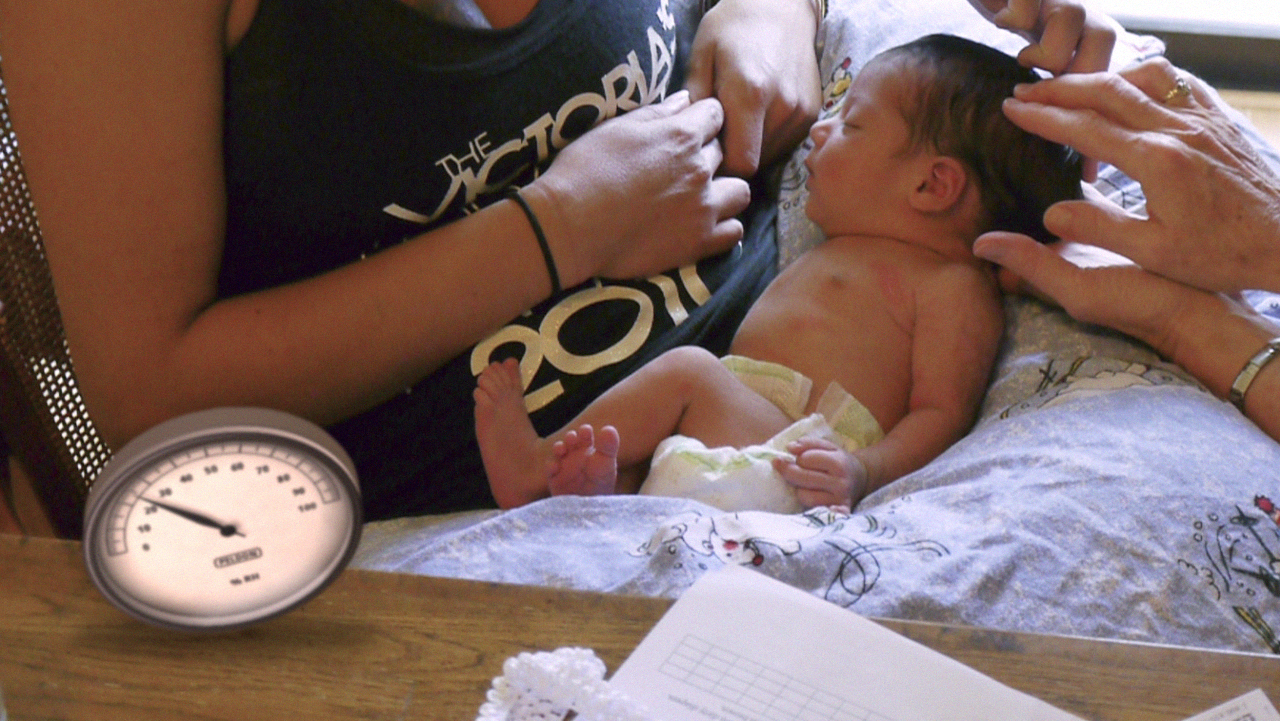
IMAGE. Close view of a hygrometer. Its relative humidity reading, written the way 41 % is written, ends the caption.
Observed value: 25 %
